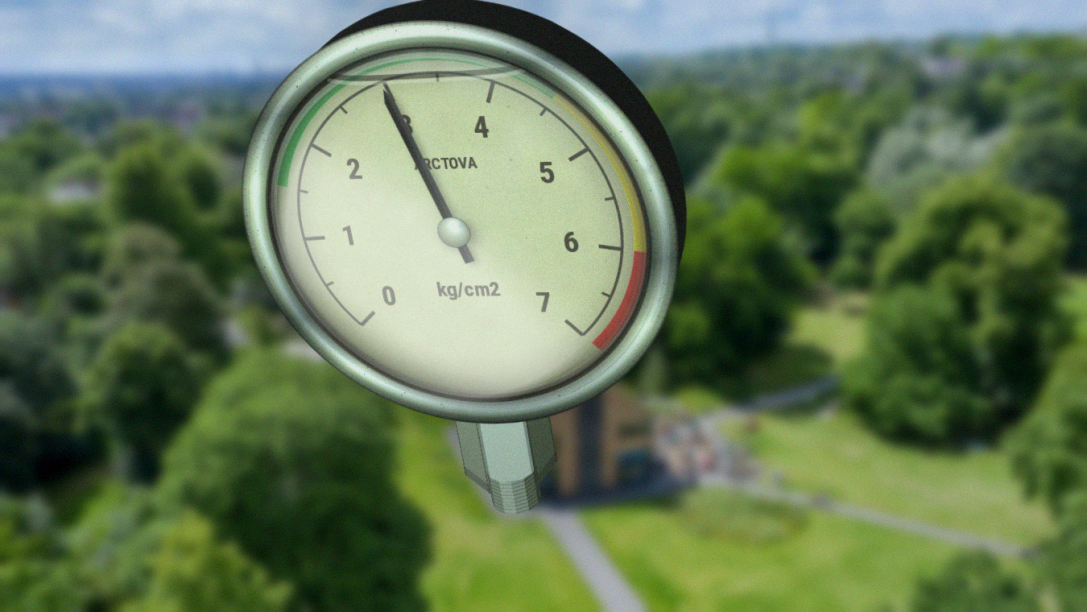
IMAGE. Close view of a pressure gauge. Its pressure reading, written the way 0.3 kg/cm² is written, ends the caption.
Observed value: 3 kg/cm²
